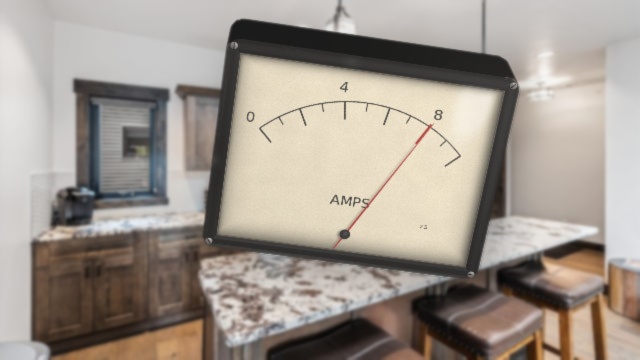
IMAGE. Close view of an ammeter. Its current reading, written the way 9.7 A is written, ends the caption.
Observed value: 8 A
